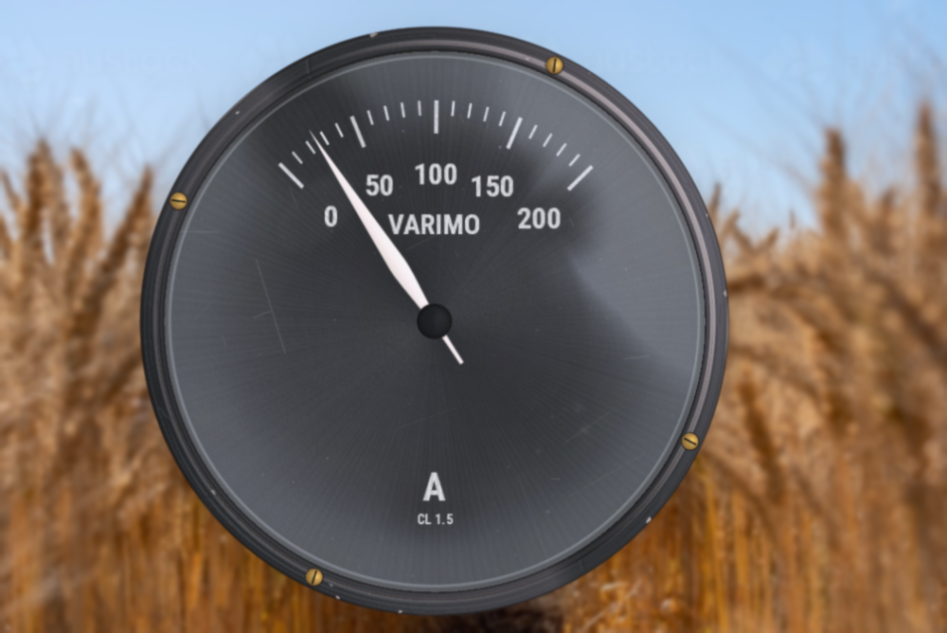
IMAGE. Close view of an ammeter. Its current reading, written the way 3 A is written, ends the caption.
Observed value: 25 A
